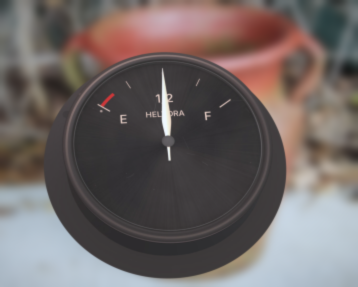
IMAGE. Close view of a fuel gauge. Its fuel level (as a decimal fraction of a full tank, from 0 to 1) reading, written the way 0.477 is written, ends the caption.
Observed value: 0.5
